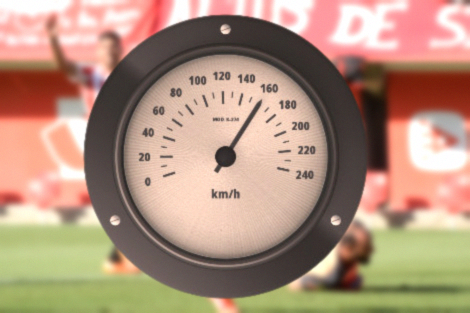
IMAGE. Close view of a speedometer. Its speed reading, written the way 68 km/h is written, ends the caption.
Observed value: 160 km/h
